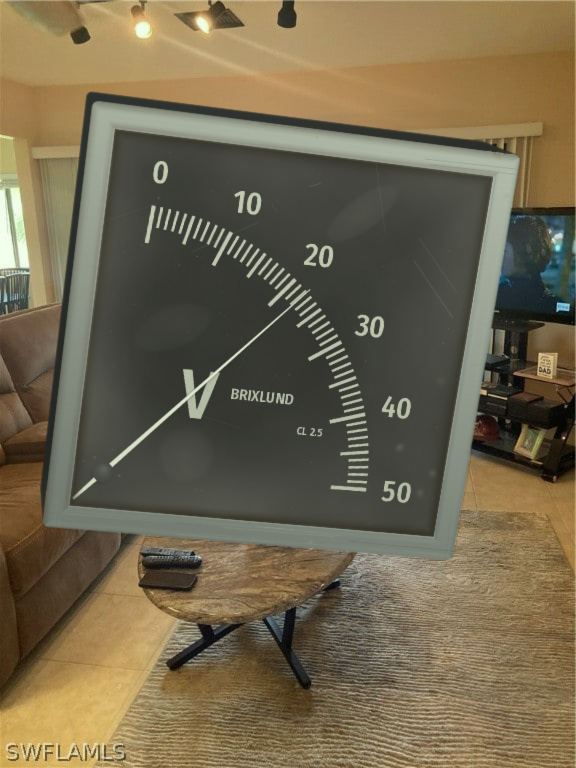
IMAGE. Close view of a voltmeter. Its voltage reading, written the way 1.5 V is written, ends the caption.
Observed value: 22 V
